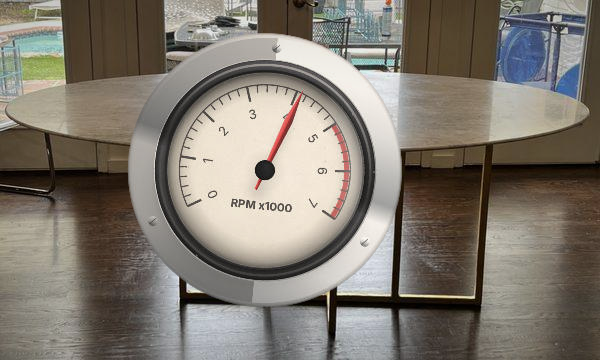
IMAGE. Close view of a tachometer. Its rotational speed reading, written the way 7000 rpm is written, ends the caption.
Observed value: 4100 rpm
